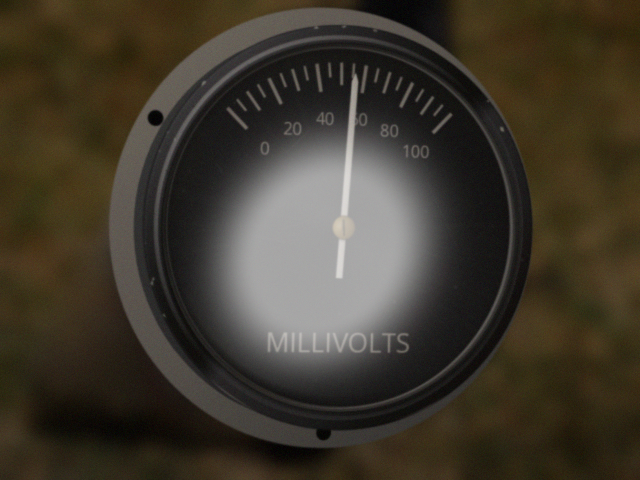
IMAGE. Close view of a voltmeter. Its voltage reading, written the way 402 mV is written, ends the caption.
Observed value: 55 mV
